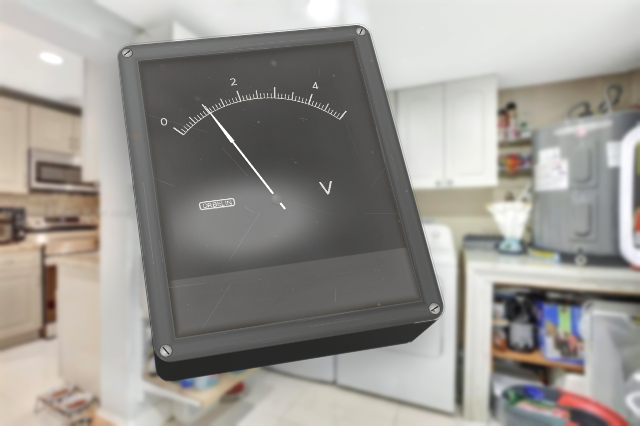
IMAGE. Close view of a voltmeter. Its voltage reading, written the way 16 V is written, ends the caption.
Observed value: 1 V
